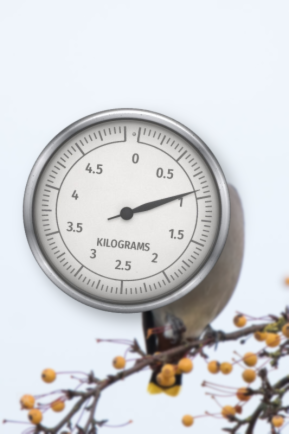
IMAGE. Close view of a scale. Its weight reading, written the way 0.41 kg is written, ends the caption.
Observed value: 0.9 kg
